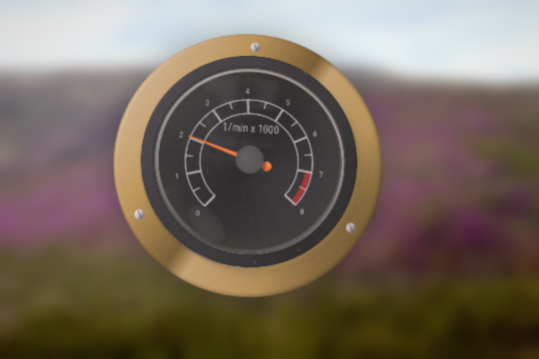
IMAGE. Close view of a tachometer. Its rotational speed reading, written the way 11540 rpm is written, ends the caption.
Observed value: 2000 rpm
